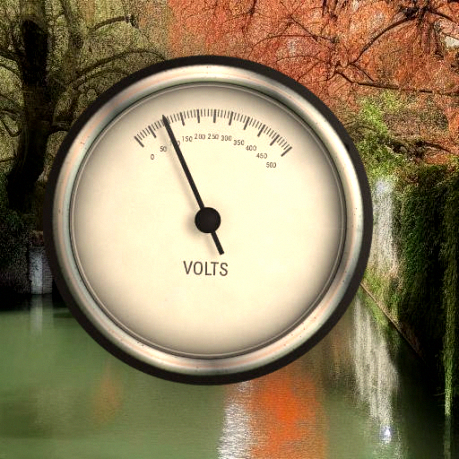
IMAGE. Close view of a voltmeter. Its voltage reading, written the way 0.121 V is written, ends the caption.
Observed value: 100 V
